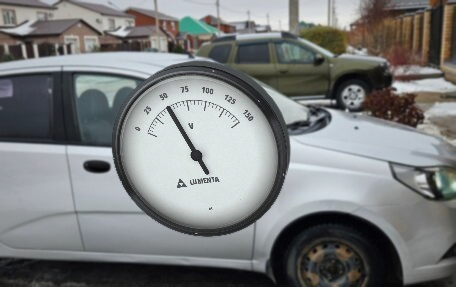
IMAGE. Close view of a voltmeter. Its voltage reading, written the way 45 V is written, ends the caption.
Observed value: 50 V
